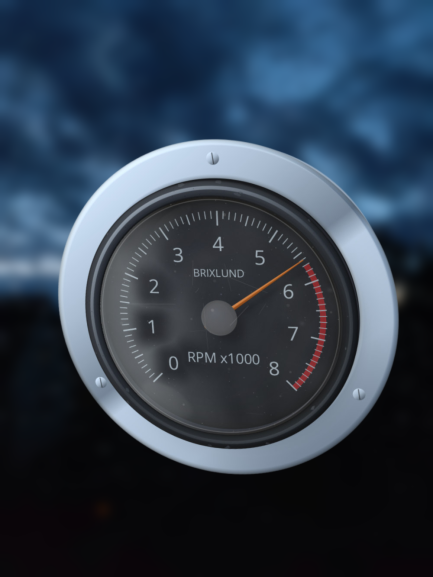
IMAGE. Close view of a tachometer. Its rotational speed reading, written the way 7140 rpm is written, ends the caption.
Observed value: 5600 rpm
